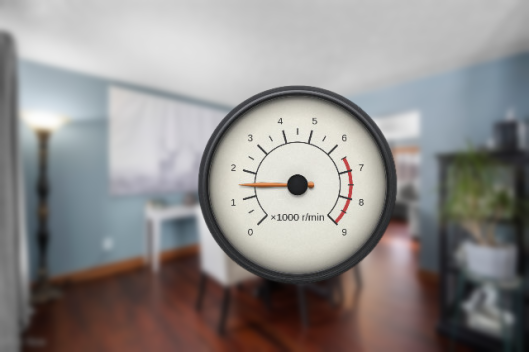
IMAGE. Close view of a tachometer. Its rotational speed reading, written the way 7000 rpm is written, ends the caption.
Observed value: 1500 rpm
